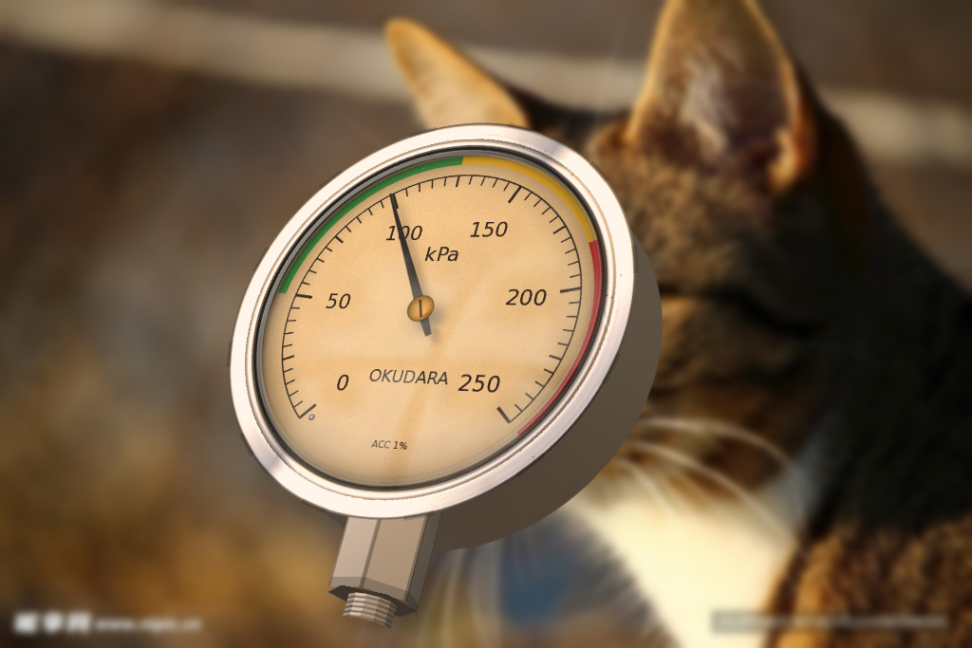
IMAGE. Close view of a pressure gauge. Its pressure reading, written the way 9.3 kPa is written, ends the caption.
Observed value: 100 kPa
